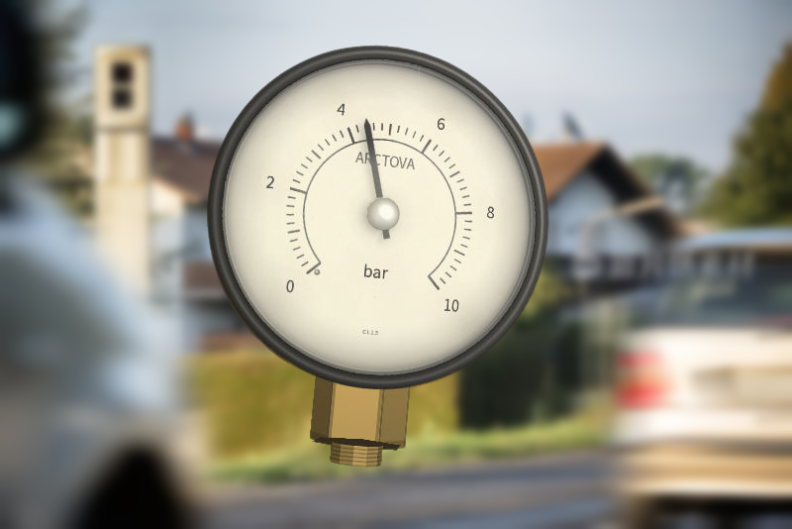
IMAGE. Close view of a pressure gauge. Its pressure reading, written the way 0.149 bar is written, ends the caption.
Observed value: 4.4 bar
